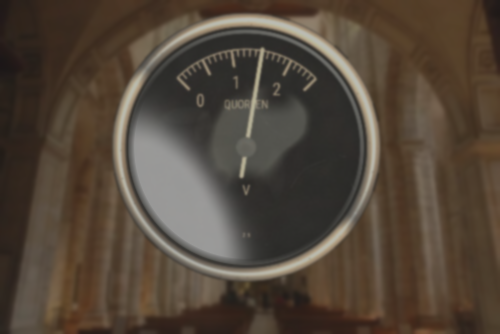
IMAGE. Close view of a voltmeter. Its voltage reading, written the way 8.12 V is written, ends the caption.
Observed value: 1.5 V
